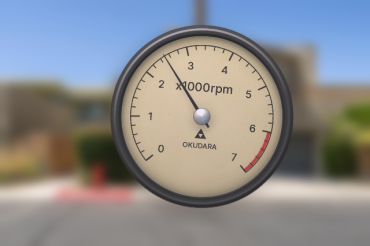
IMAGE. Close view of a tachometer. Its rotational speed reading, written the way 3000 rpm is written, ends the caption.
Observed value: 2500 rpm
